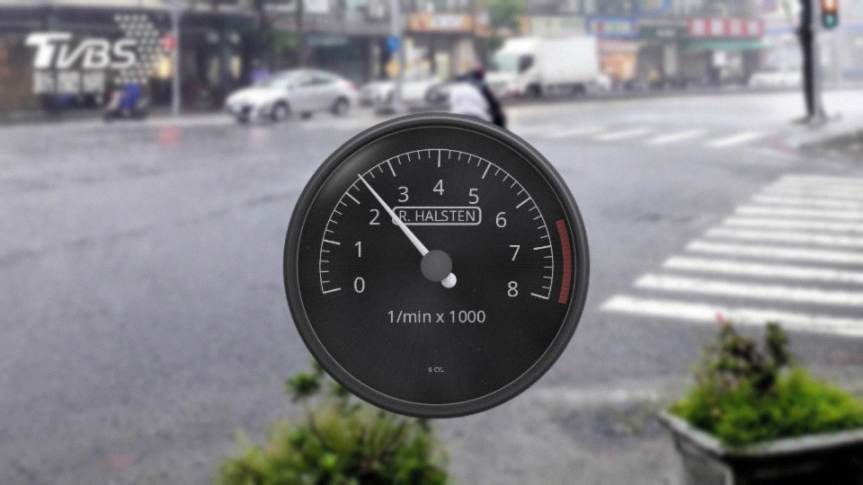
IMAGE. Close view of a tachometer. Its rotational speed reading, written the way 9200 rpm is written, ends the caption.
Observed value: 2400 rpm
